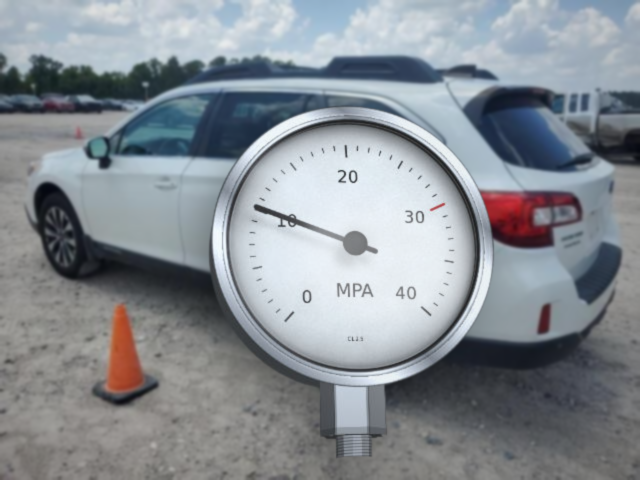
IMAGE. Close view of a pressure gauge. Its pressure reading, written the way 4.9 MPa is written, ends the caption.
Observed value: 10 MPa
